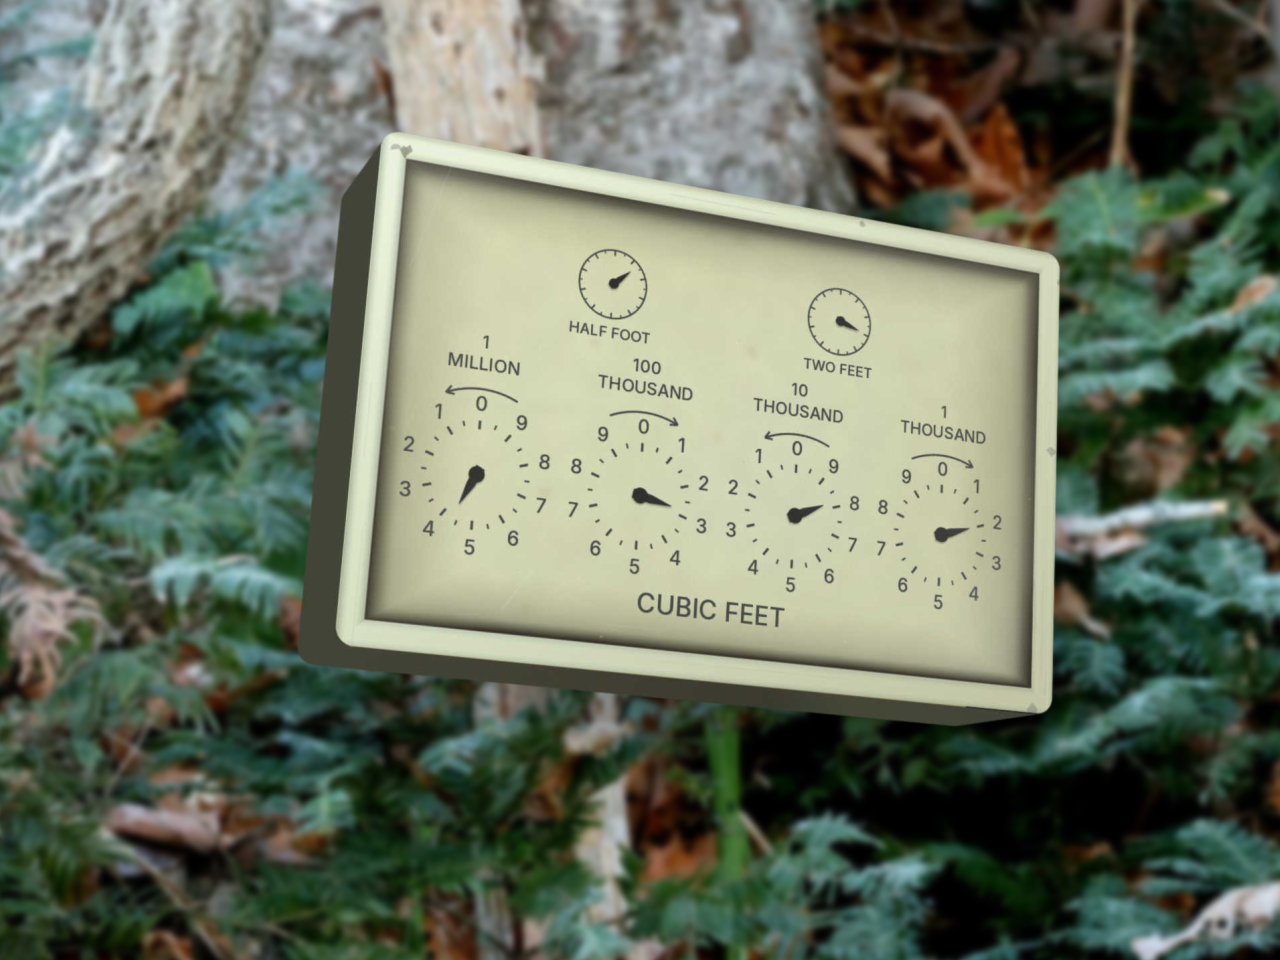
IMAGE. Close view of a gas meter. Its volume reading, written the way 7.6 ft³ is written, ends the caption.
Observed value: 428200 ft³
